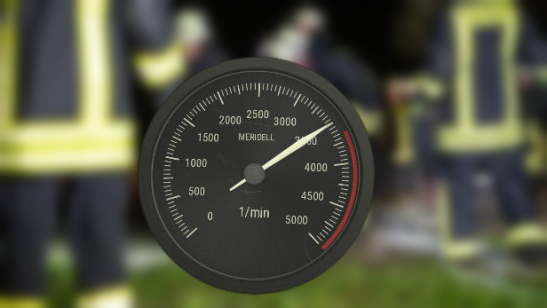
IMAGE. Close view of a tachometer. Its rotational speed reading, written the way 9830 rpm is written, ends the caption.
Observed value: 3500 rpm
